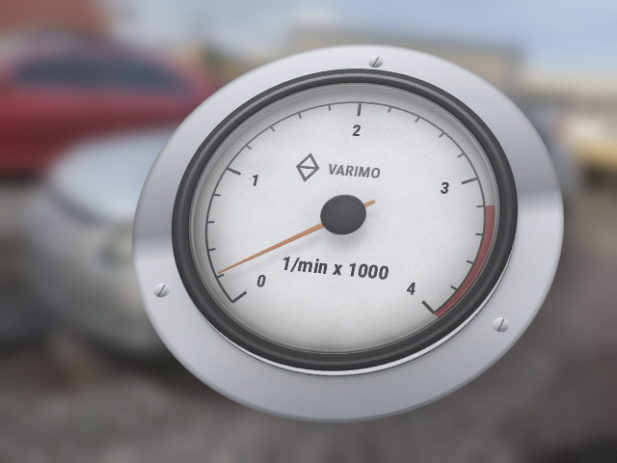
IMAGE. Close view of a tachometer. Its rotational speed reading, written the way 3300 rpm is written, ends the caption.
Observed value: 200 rpm
